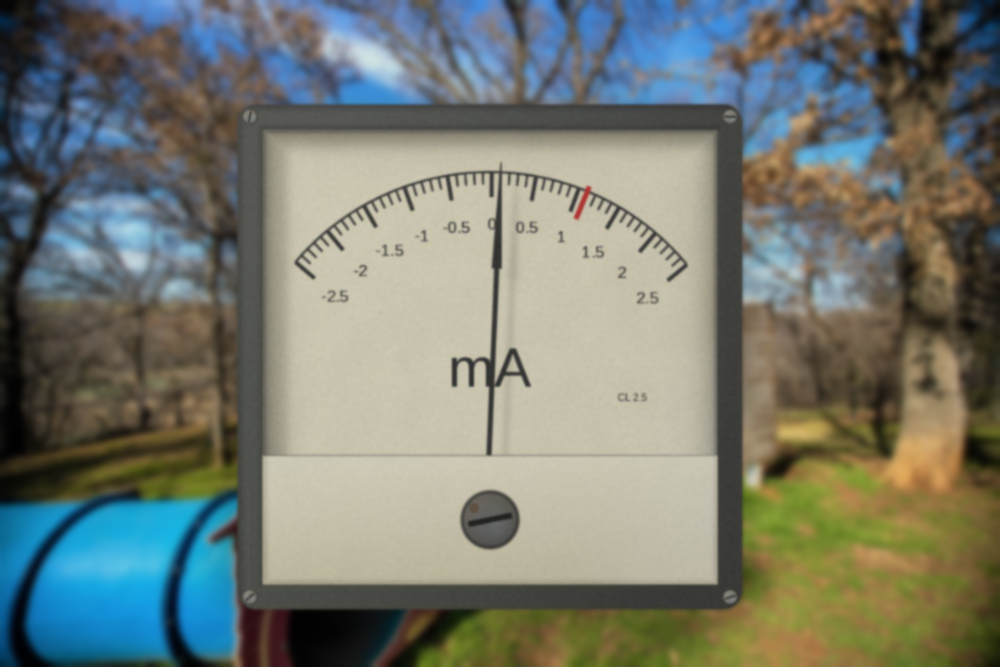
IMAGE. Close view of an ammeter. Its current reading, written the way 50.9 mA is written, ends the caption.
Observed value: 0.1 mA
